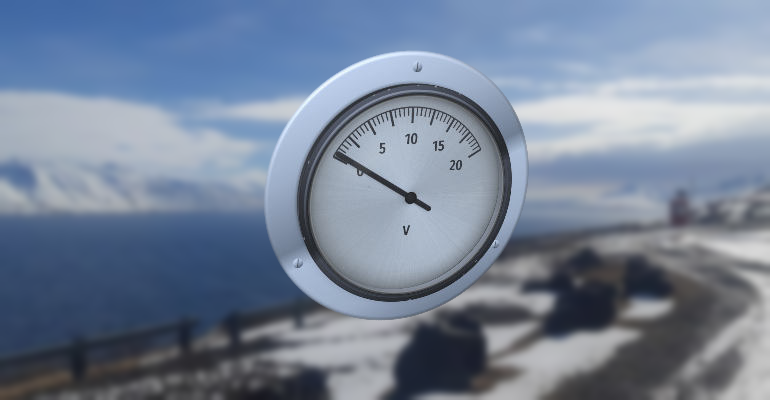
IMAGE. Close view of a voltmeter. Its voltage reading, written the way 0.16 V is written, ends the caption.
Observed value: 0.5 V
